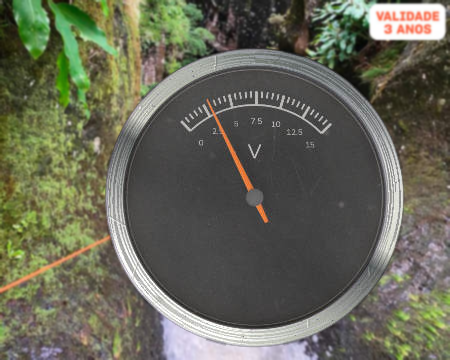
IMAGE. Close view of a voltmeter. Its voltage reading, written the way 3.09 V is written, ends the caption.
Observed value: 3 V
